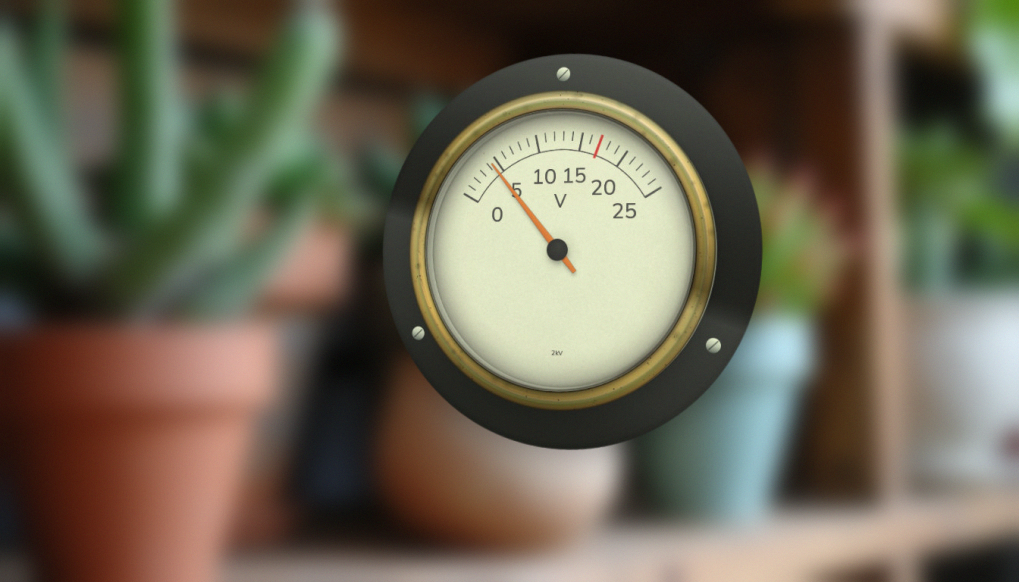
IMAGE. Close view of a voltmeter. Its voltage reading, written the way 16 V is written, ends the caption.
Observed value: 4.5 V
